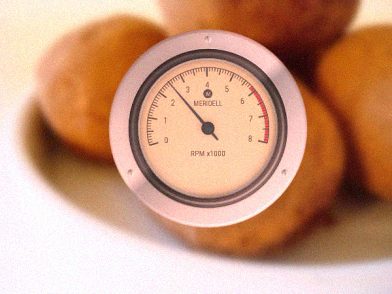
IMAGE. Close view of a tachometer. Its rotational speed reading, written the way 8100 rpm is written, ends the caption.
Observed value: 2500 rpm
